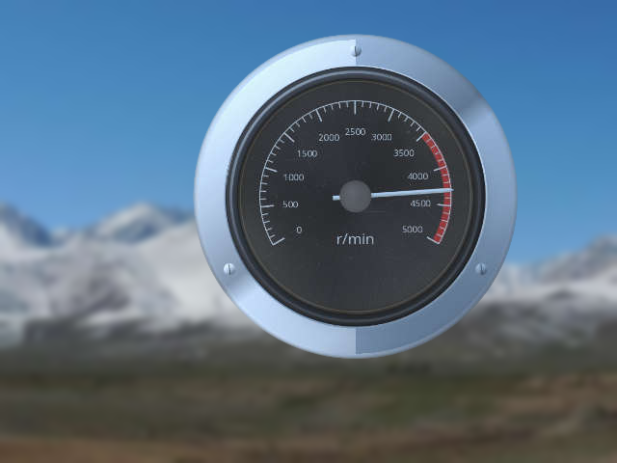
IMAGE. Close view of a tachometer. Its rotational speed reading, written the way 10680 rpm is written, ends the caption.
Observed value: 4300 rpm
